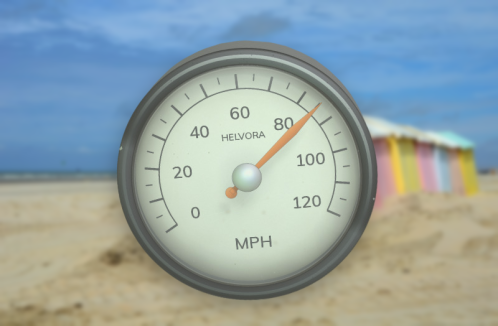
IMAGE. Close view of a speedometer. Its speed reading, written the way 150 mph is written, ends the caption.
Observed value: 85 mph
